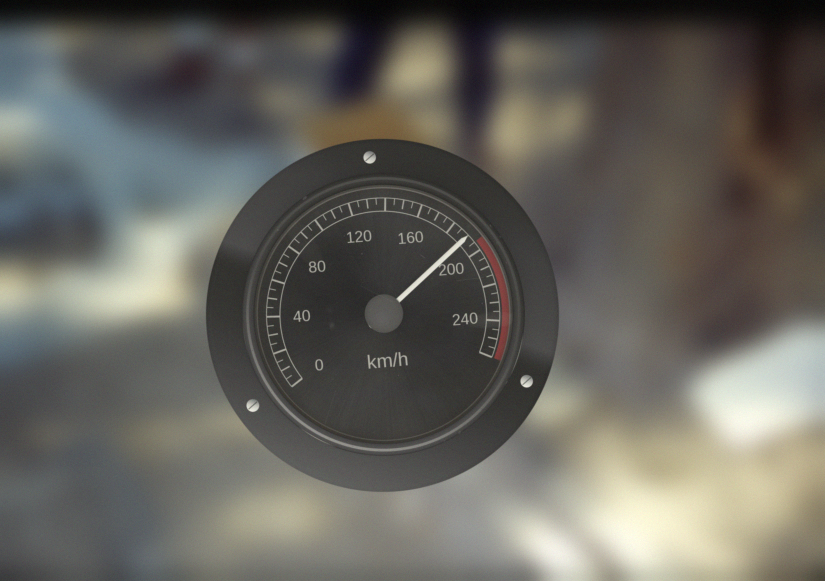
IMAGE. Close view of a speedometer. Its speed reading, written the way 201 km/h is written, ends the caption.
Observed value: 190 km/h
